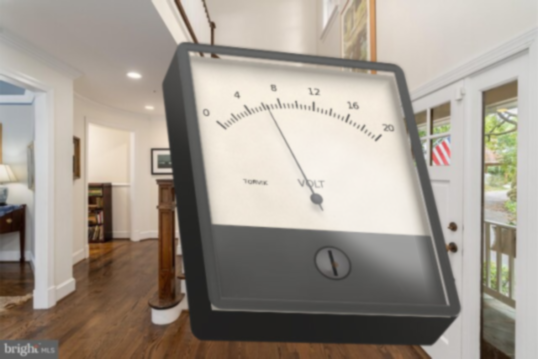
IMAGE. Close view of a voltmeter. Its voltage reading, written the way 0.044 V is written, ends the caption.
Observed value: 6 V
